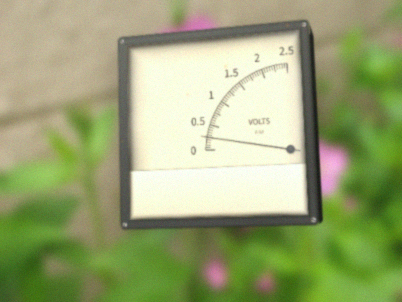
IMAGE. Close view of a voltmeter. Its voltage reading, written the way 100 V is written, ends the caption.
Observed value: 0.25 V
